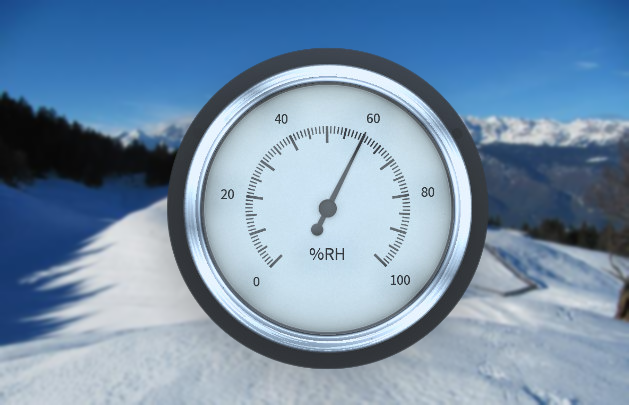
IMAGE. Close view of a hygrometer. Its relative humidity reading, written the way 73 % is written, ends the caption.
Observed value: 60 %
